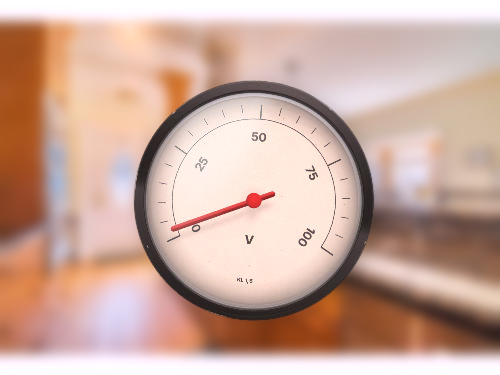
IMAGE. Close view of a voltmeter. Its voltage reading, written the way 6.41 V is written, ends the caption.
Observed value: 2.5 V
